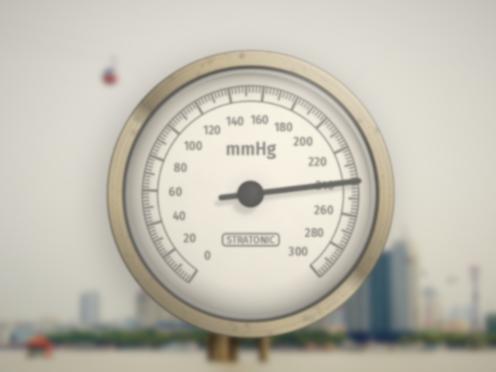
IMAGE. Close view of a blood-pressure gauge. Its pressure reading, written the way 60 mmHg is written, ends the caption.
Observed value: 240 mmHg
